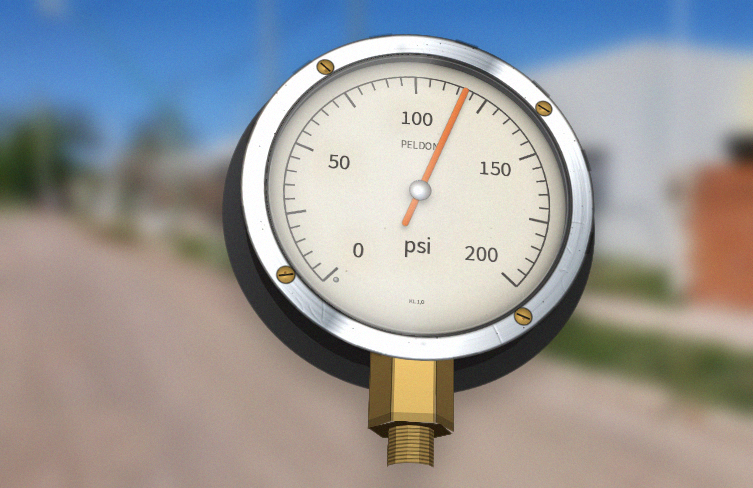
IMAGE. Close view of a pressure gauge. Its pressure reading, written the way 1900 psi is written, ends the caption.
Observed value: 117.5 psi
